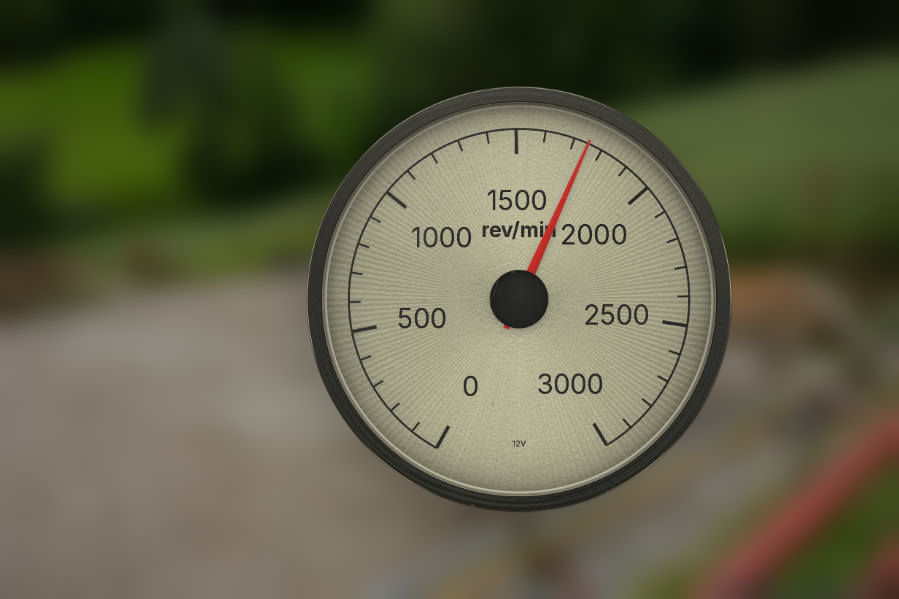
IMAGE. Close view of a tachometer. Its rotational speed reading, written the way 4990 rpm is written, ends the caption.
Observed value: 1750 rpm
